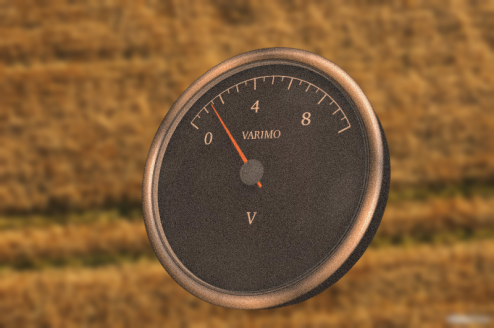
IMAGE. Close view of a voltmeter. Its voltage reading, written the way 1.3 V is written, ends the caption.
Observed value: 1.5 V
